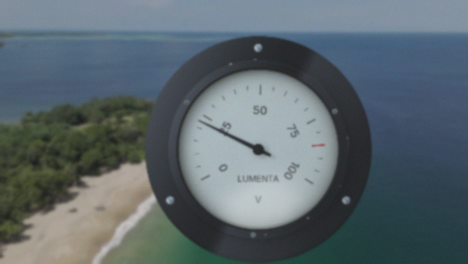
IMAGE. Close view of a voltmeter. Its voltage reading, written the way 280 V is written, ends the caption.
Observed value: 22.5 V
